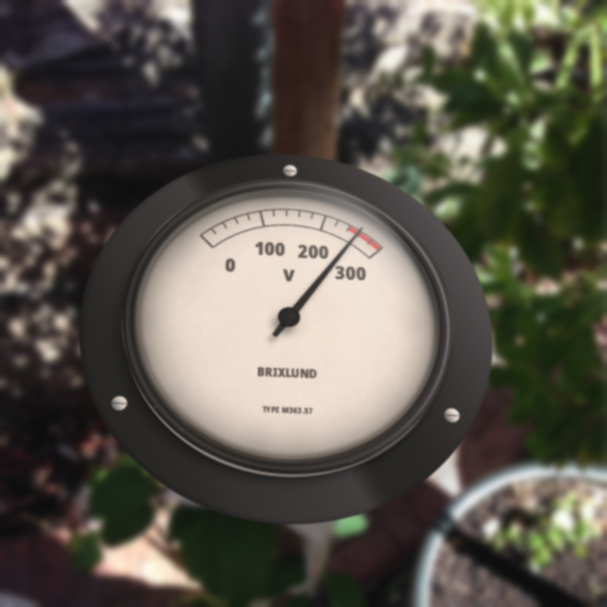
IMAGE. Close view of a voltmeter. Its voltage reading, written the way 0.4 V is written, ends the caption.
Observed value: 260 V
